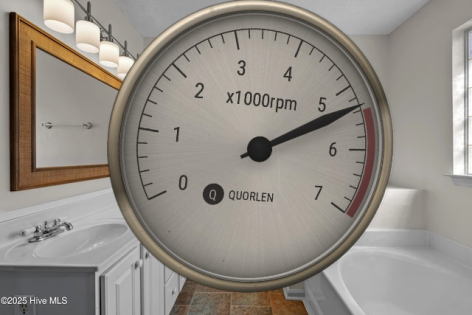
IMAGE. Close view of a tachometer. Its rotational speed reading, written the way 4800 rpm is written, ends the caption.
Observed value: 5300 rpm
